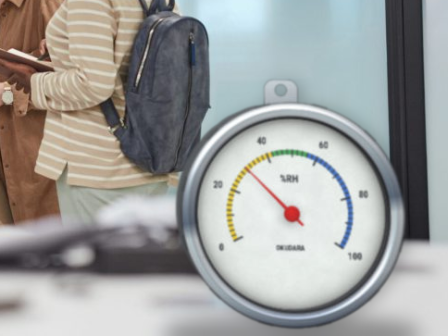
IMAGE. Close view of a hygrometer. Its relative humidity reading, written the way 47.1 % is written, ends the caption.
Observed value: 30 %
